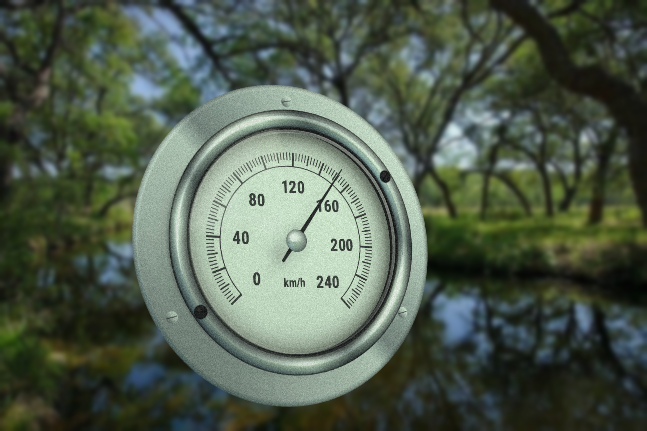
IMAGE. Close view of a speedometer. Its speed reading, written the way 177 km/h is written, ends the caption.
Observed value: 150 km/h
